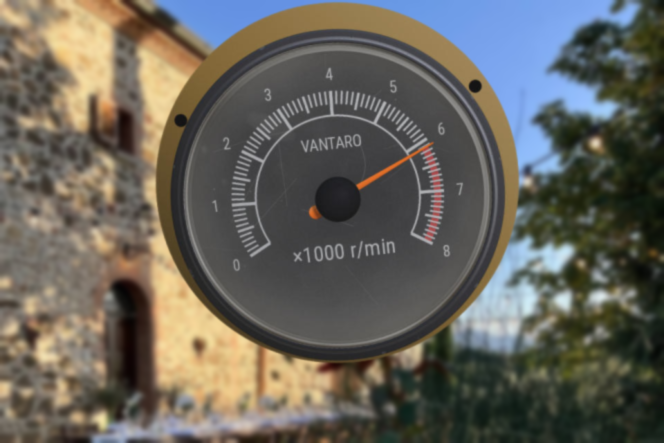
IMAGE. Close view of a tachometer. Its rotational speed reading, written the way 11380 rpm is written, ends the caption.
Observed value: 6100 rpm
